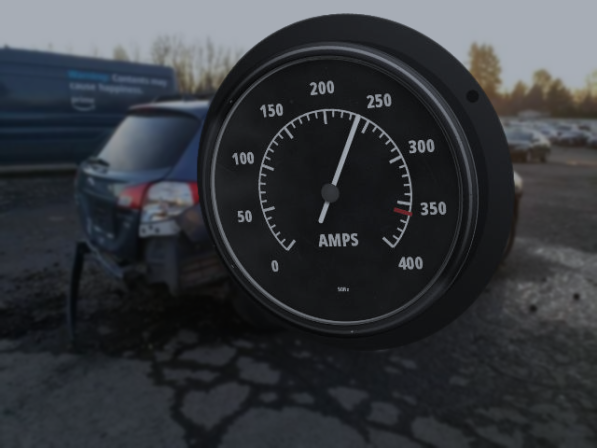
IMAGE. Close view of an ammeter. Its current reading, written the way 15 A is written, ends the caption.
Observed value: 240 A
